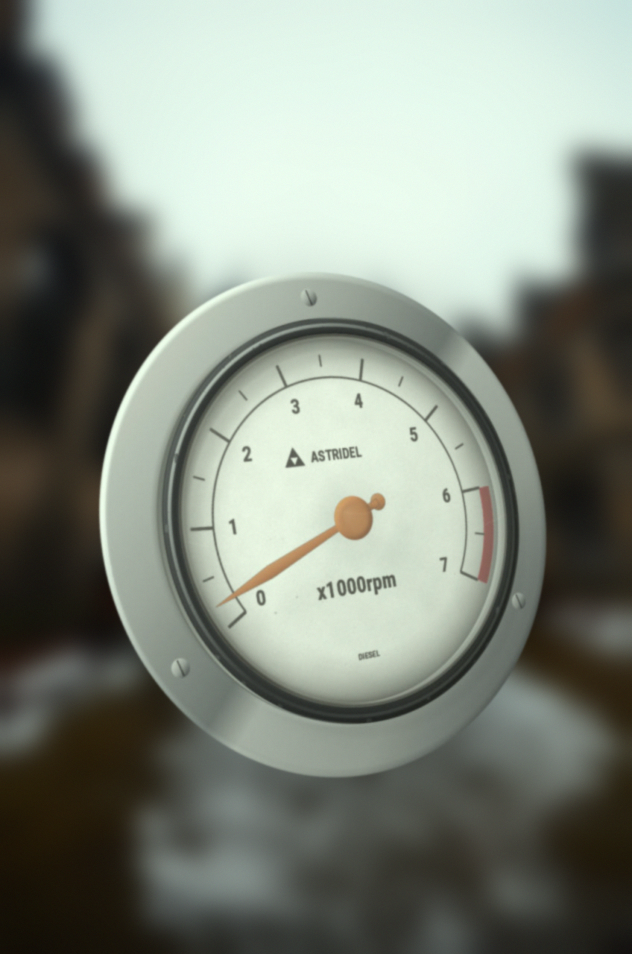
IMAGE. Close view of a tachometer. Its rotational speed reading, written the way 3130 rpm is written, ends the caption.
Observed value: 250 rpm
